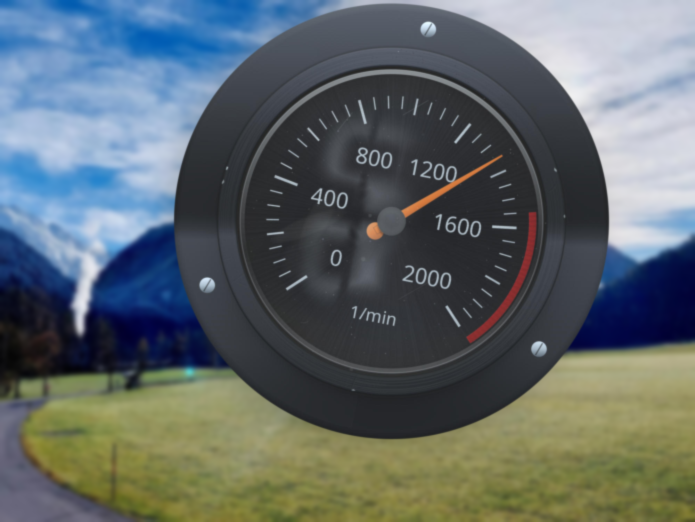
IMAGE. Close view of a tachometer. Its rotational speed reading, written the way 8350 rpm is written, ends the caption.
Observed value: 1350 rpm
